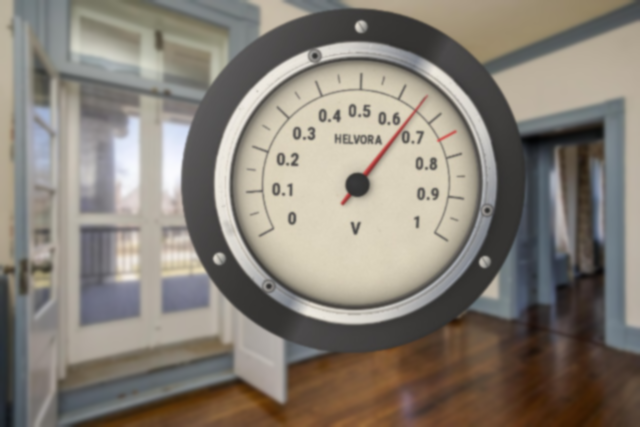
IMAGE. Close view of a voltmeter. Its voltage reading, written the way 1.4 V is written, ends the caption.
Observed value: 0.65 V
